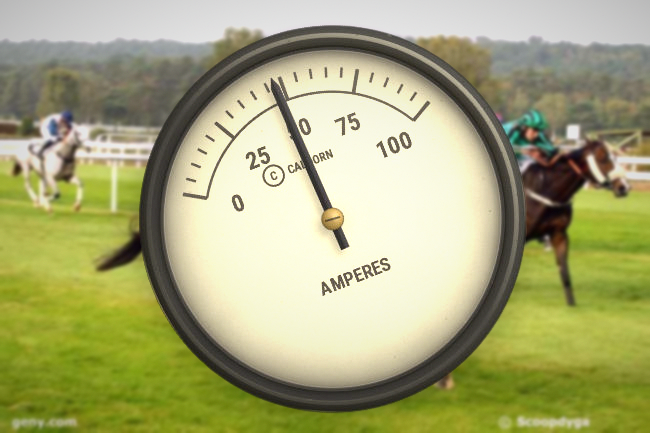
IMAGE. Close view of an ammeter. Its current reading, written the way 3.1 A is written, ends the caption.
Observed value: 47.5 A
